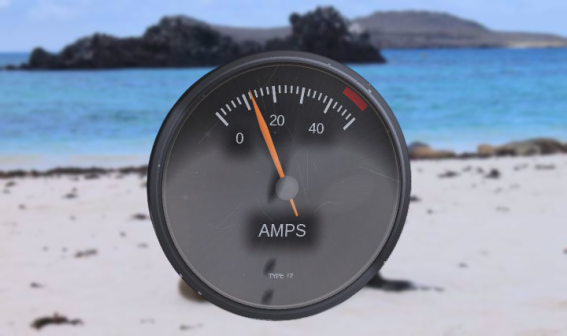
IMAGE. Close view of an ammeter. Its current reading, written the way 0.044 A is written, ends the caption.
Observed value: 12 A
